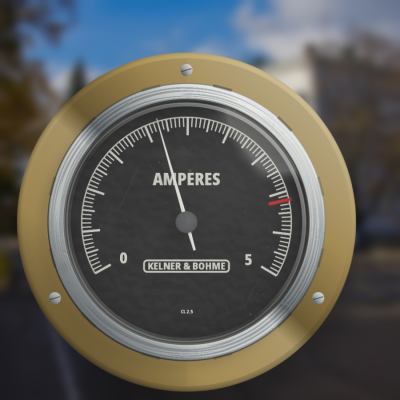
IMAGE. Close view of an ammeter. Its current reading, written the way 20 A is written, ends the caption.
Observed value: 2.15 A
